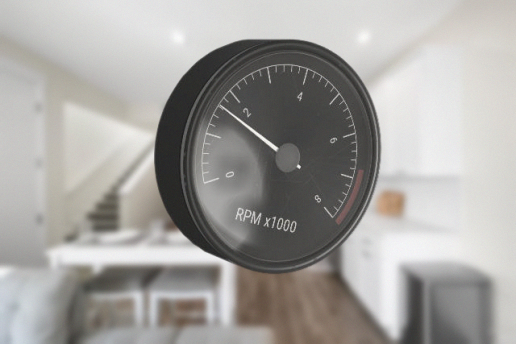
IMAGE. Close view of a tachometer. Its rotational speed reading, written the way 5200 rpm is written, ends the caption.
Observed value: 1600 rpm
